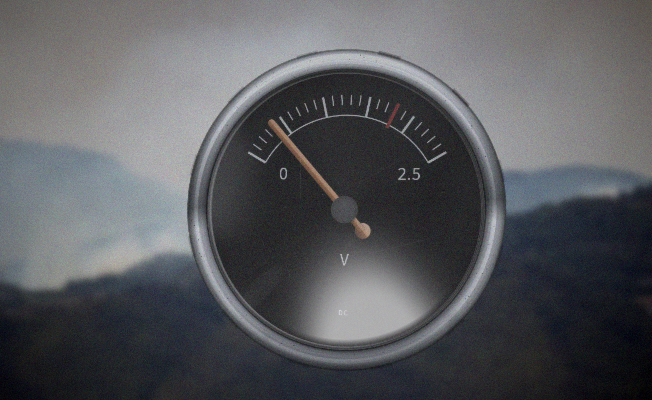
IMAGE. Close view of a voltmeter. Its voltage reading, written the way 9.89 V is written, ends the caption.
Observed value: 0.4 V
